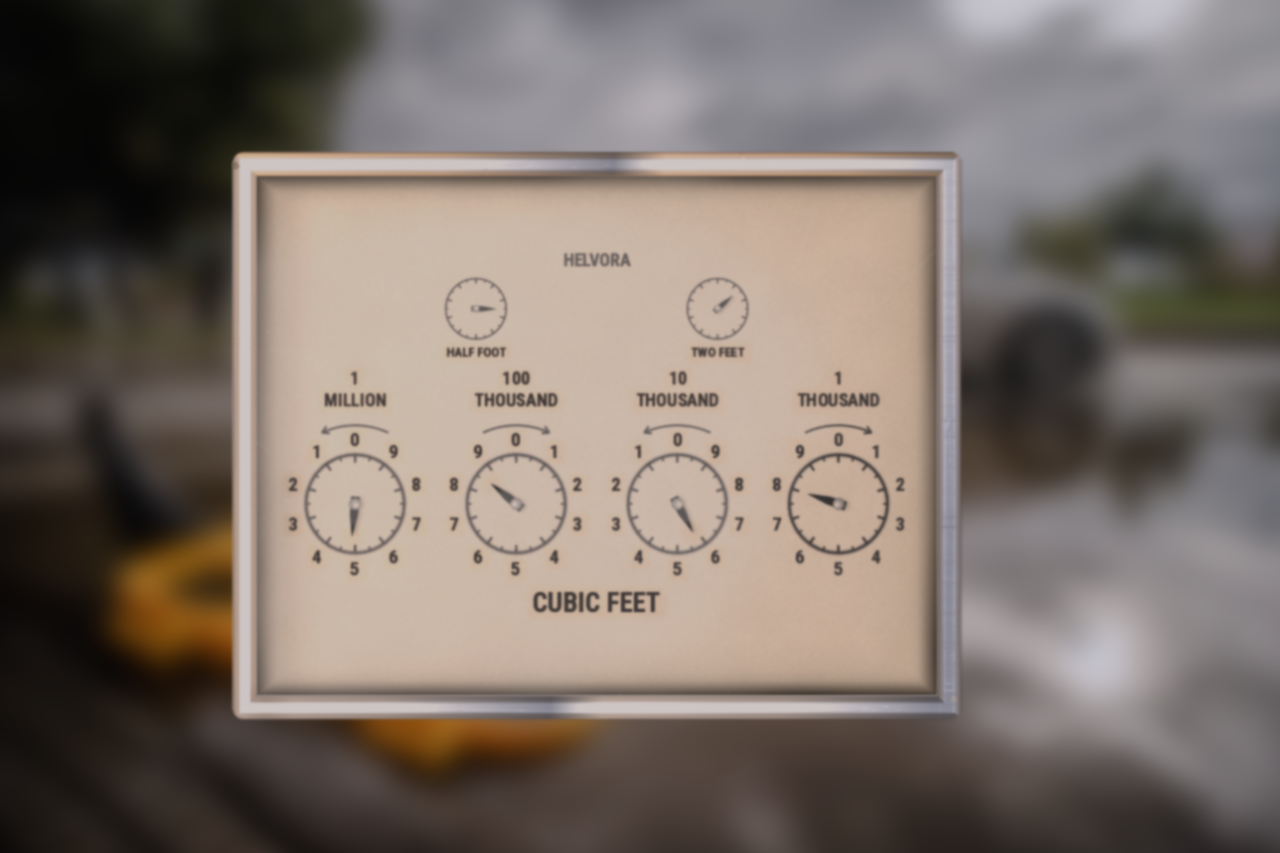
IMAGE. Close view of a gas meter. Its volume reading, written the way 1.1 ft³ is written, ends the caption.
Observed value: 485800 ft³
